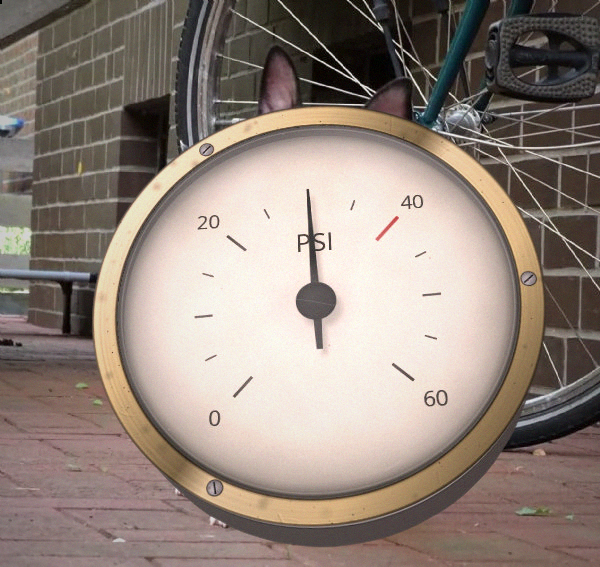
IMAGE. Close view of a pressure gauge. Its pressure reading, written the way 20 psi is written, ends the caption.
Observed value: 30 psi
